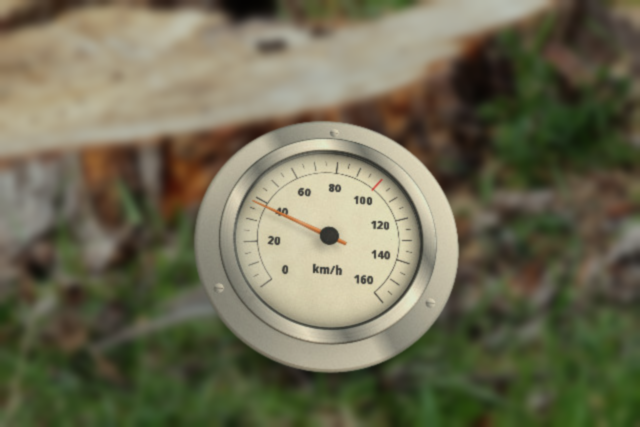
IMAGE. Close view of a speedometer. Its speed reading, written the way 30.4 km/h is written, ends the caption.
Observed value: 37.5 km/h
